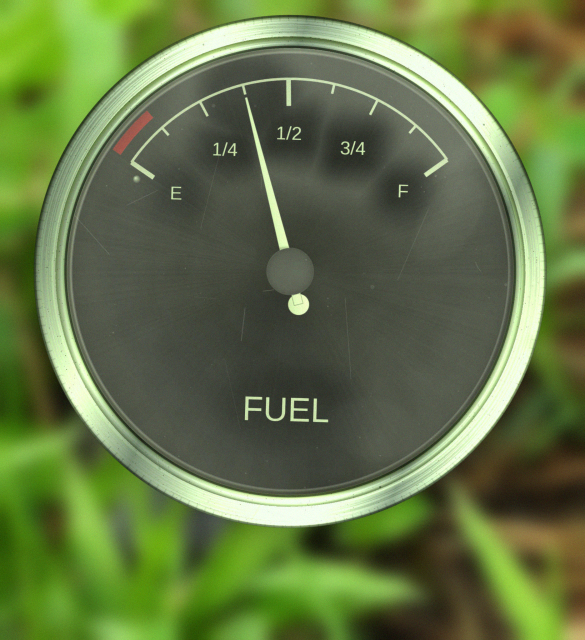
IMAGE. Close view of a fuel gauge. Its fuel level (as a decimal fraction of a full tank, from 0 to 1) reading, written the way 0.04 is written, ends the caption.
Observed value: 0.375
